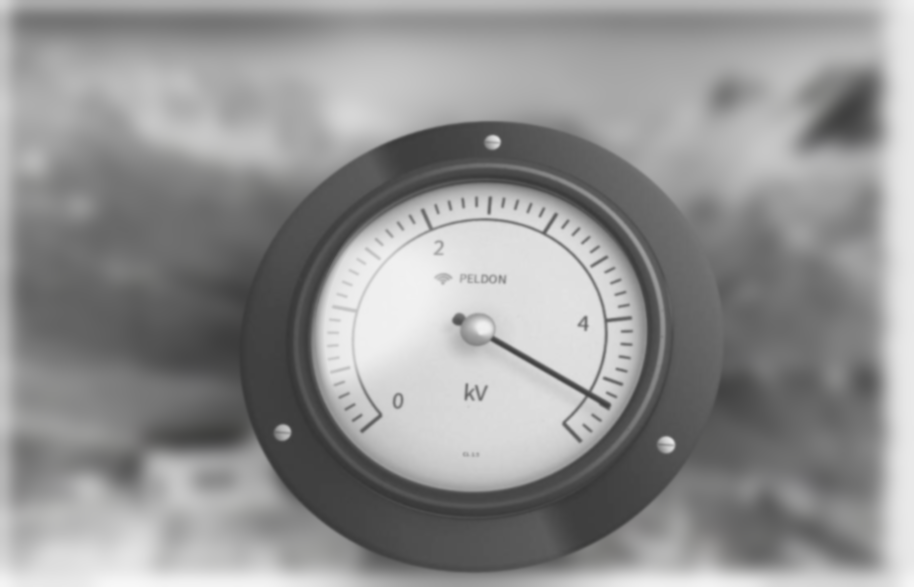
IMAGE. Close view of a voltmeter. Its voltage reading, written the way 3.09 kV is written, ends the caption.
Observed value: 4.7 kV
